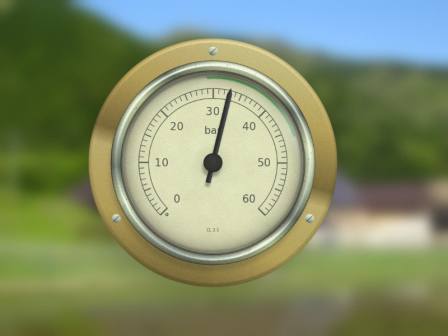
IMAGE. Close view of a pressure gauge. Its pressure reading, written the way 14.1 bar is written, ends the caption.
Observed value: 33 bar
